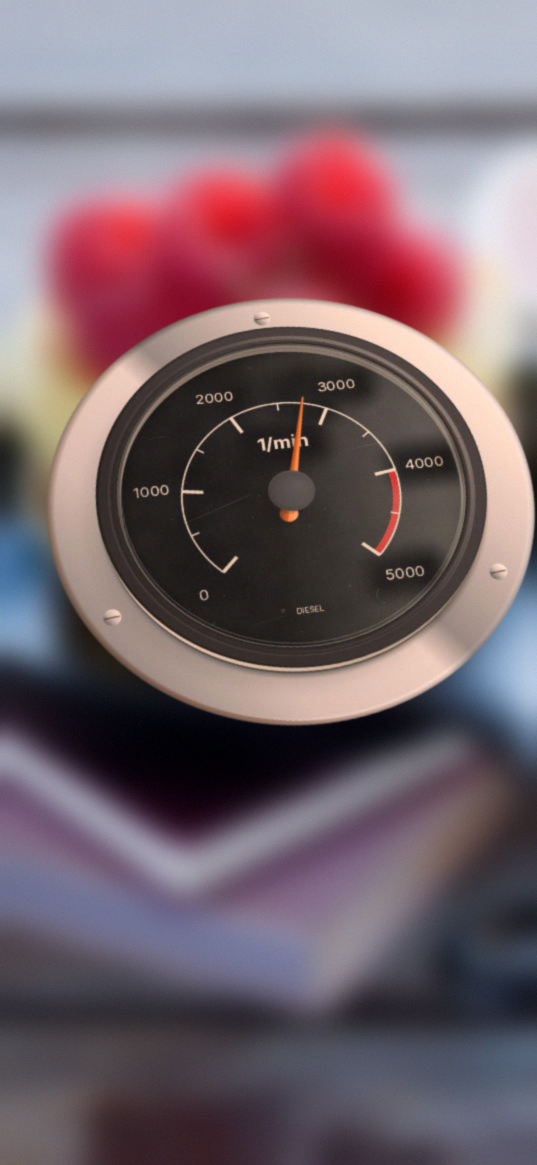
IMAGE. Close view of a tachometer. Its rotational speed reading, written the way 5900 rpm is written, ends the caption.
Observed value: 2750 rpm
